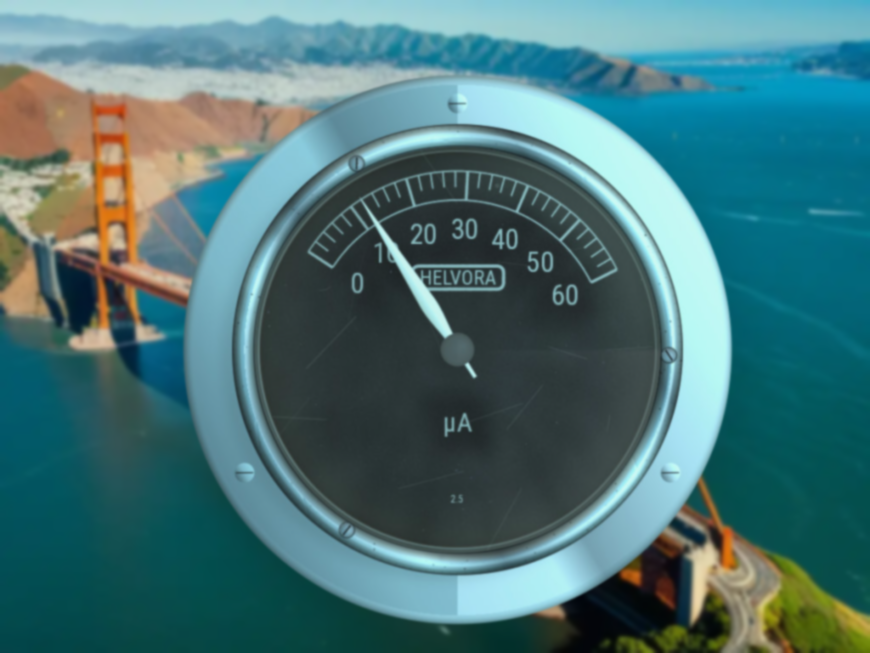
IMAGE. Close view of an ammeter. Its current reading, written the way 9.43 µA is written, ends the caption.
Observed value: 12 µA
